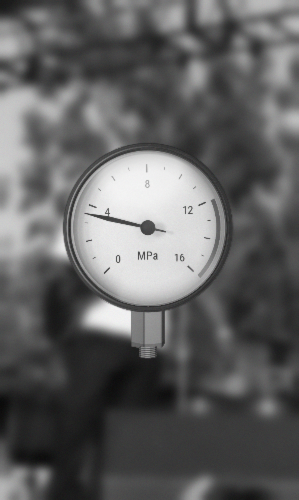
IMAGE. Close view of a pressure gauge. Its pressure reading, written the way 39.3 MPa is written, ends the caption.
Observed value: 3.5 MPa
